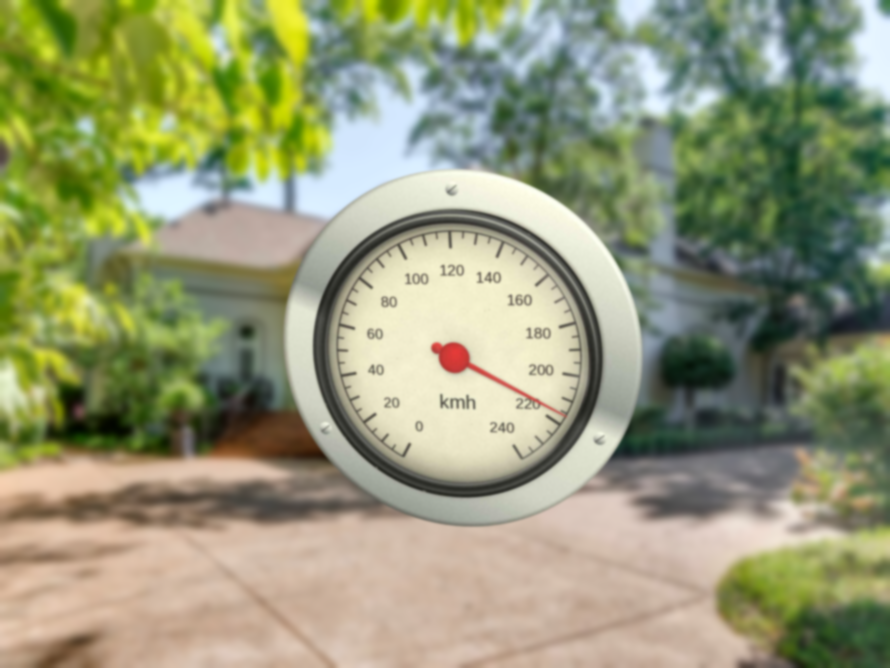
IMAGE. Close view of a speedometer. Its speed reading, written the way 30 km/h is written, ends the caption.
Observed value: 215 km/h
